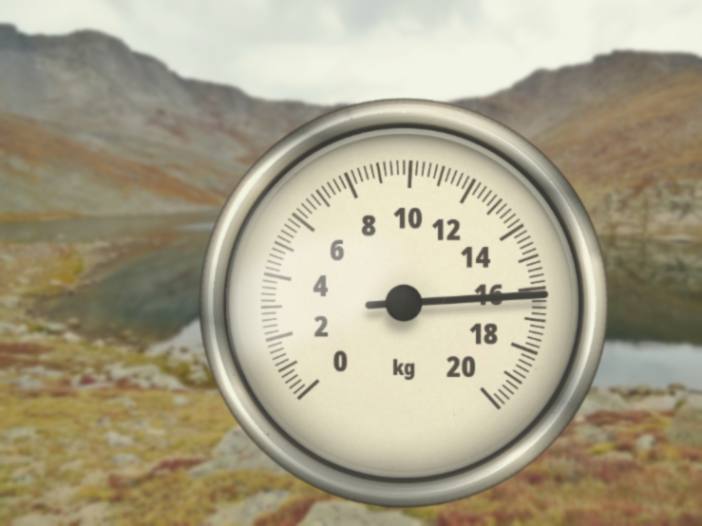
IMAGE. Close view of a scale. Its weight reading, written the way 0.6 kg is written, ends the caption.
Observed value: 16.2 kg
